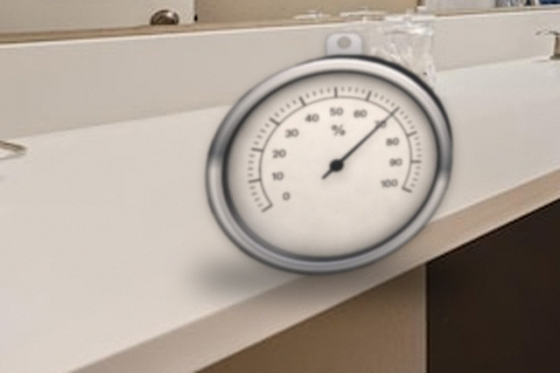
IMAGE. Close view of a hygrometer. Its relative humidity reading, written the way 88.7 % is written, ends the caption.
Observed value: 70 %
